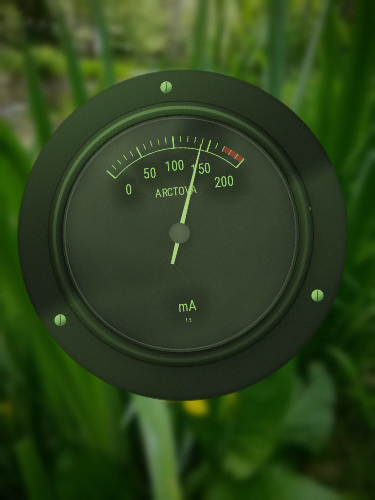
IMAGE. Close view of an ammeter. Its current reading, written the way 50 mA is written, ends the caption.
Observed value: 140 mA
